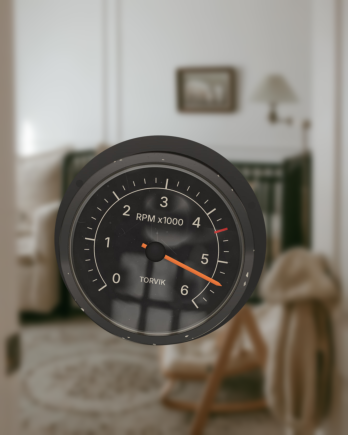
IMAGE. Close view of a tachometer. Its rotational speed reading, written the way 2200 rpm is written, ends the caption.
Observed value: 5400 rpm
